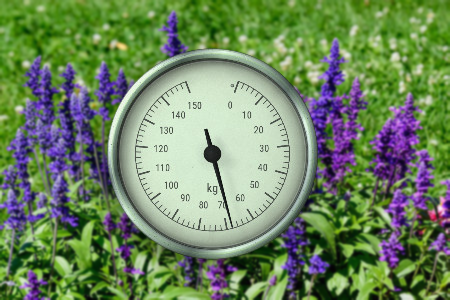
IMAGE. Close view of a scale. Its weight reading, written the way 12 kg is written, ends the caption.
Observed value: 68 kg
